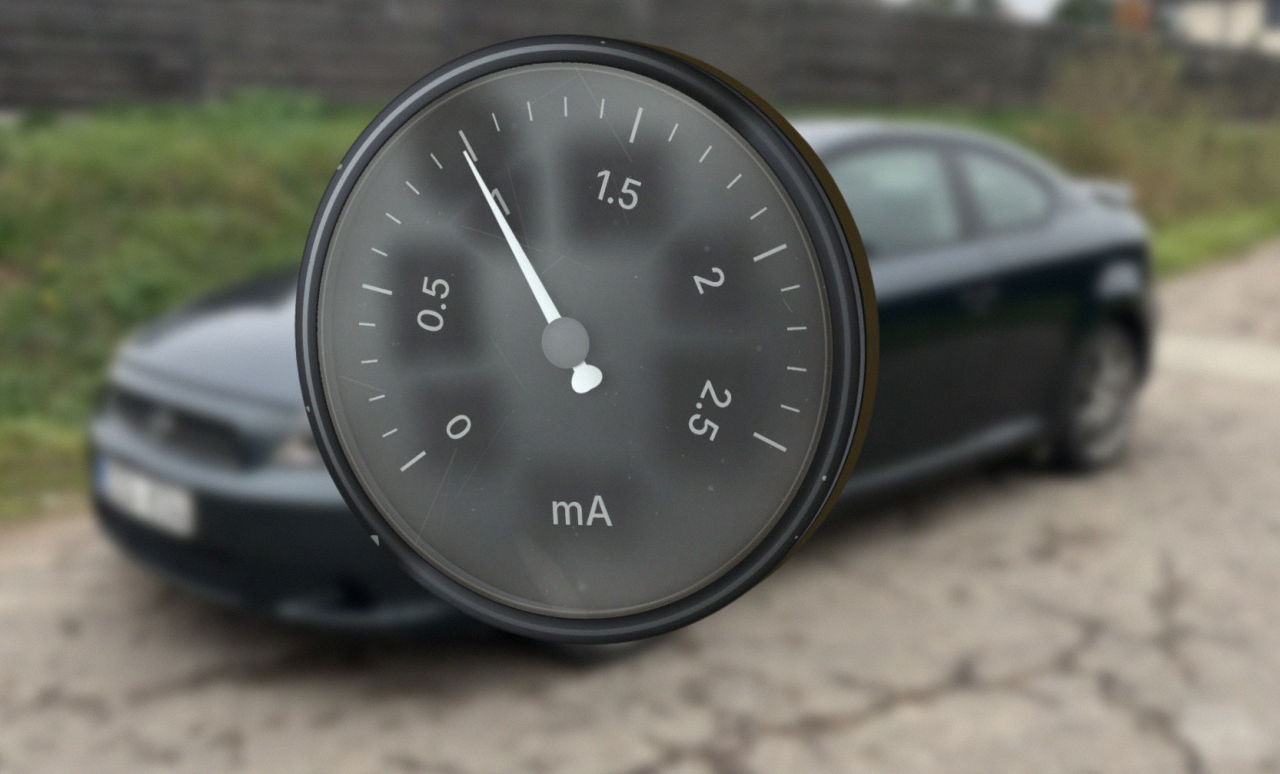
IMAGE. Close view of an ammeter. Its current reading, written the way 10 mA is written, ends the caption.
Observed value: 1 mA
